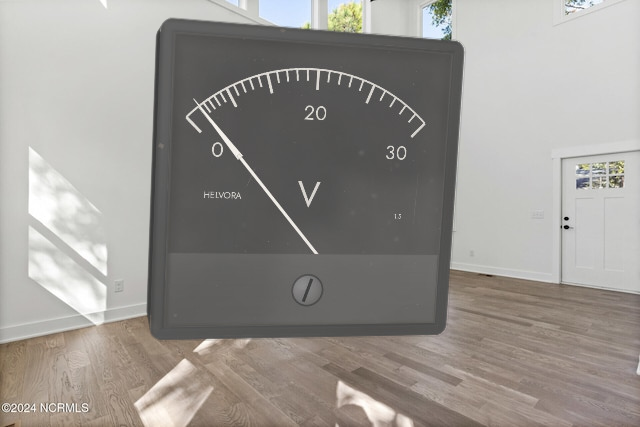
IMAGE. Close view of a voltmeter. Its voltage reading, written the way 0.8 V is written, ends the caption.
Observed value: 5 V
